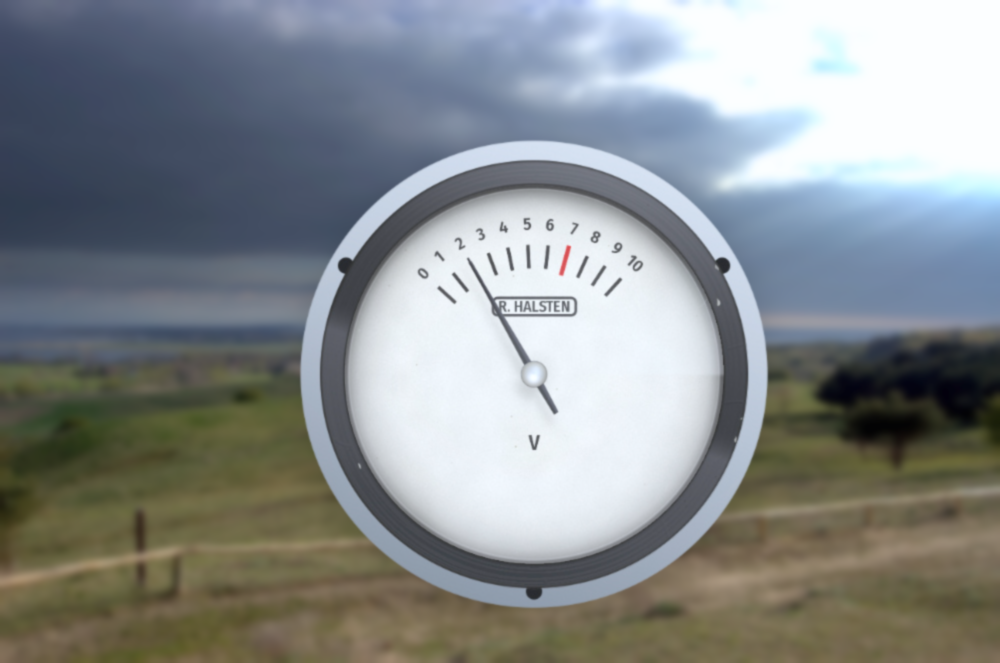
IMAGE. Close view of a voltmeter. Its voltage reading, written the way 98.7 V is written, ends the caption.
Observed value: 2 V
